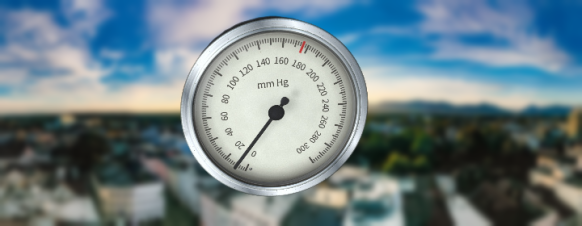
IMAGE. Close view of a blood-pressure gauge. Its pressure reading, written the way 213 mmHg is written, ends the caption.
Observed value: 10 mmHg
